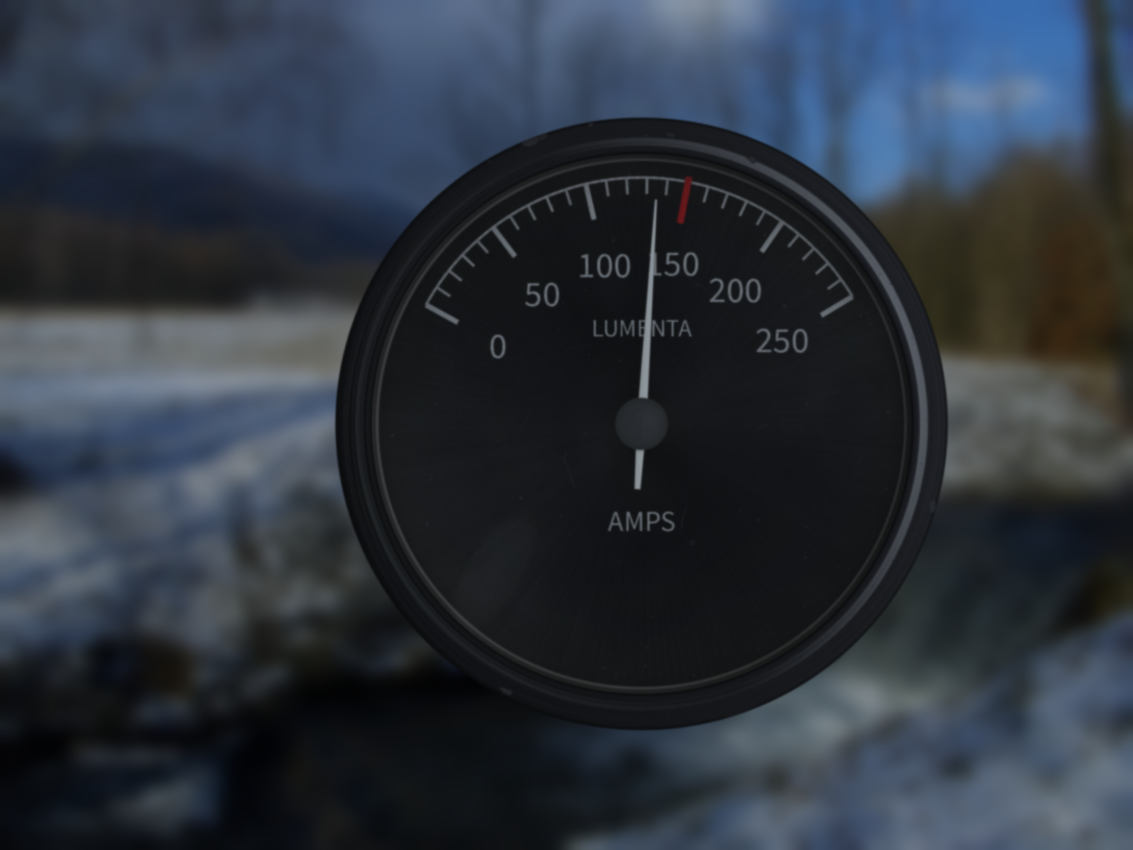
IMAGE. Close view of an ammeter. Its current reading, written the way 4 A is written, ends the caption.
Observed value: 135 A
